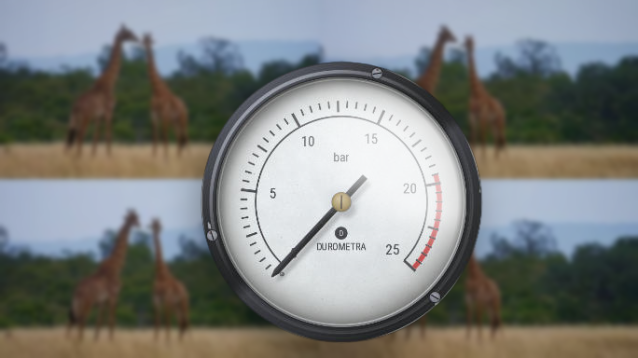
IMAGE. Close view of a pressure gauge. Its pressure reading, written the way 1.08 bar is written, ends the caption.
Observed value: 0 bar
